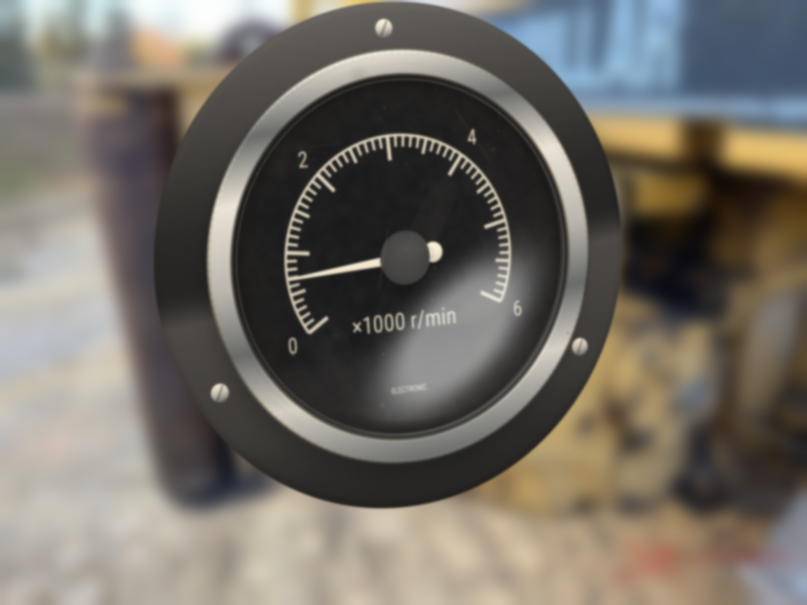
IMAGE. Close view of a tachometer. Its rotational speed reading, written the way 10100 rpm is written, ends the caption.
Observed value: 700 rpm
